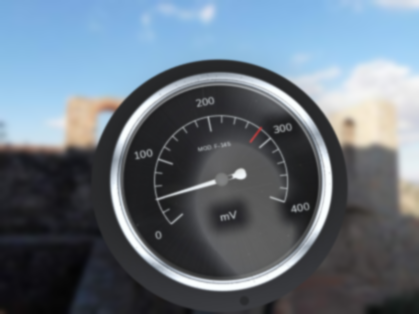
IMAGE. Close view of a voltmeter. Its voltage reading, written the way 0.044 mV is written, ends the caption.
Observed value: 40 mV
